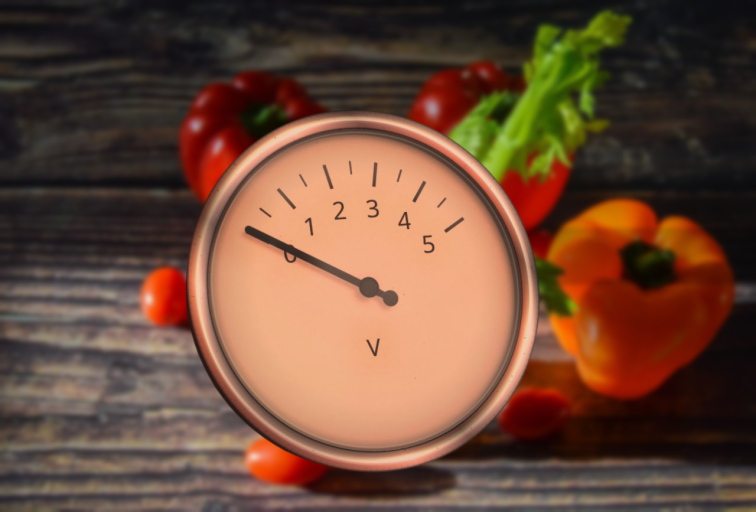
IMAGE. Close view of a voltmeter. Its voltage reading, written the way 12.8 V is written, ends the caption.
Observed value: 0 V
